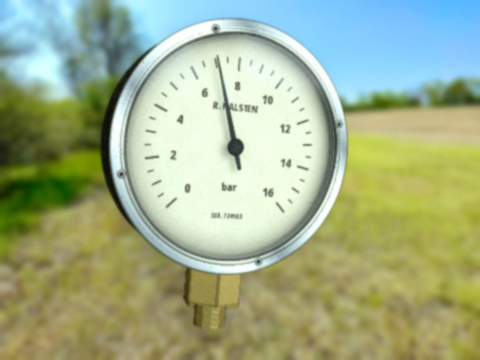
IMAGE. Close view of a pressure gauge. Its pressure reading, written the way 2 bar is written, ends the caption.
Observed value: 7 bar
